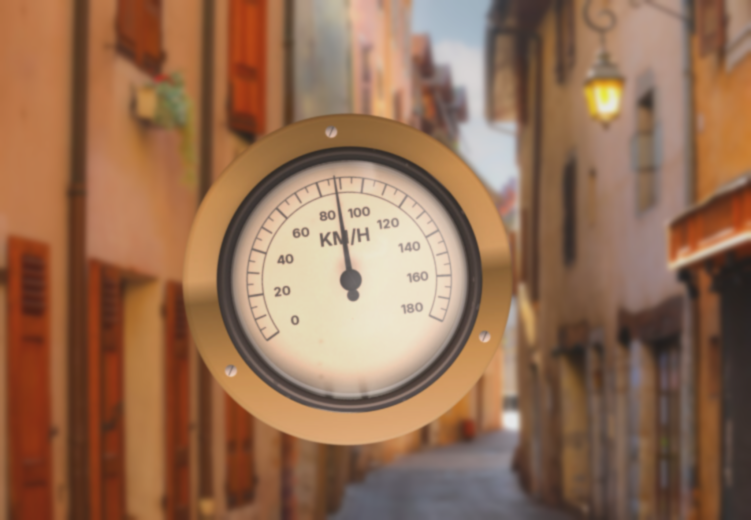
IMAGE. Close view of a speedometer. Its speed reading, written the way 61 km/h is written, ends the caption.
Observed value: 87.5 km/h
